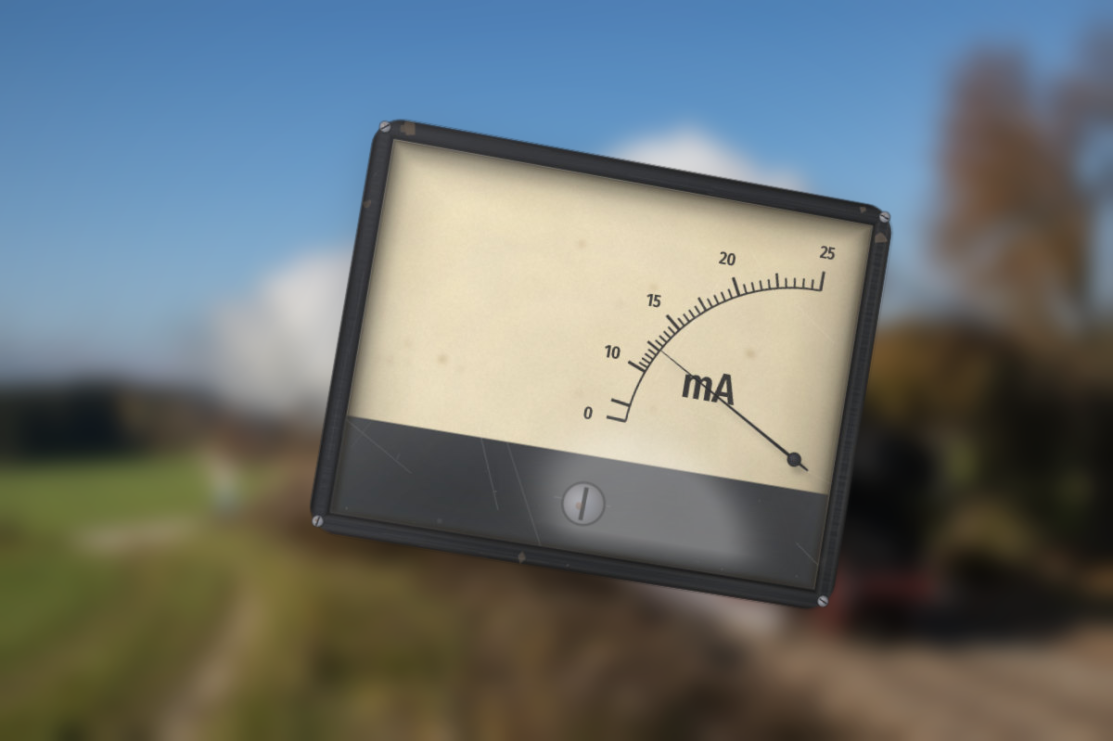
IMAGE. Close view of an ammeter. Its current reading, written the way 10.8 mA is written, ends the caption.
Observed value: 12.5 mA
